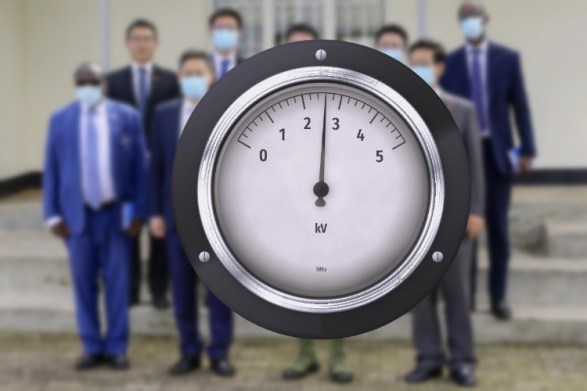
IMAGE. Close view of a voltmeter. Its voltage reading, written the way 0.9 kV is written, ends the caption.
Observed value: 2.6 kV
